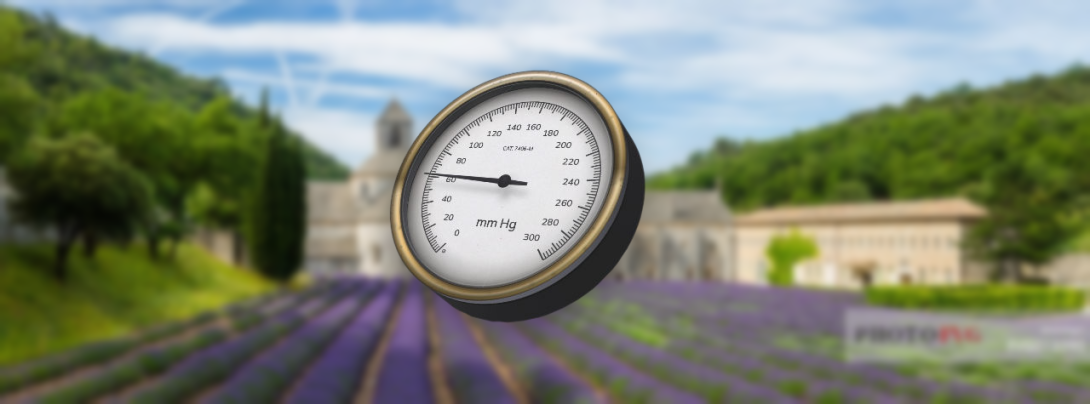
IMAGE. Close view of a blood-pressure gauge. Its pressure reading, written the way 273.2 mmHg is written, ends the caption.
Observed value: 60 mmHg
